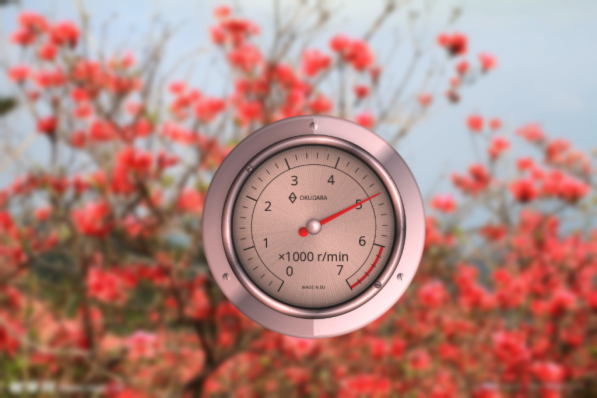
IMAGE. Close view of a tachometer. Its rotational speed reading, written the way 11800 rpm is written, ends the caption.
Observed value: 5000 rpm
